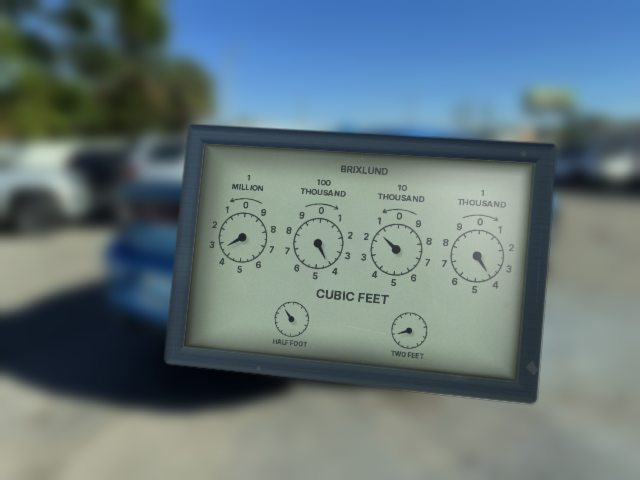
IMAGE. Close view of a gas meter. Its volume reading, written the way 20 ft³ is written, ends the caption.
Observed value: 341400 ft³
